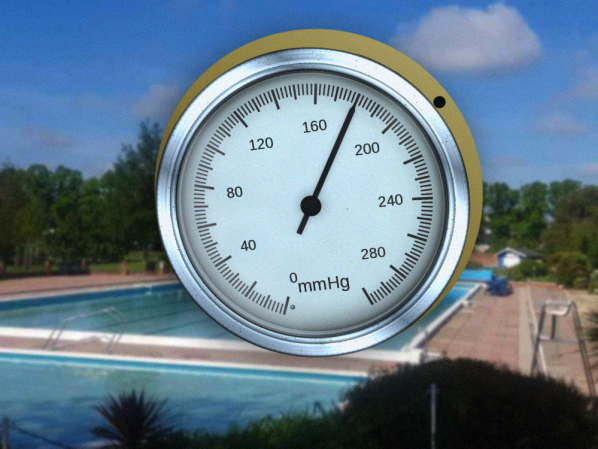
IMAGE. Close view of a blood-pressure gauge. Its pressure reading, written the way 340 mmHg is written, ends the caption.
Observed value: 180 mmHg
